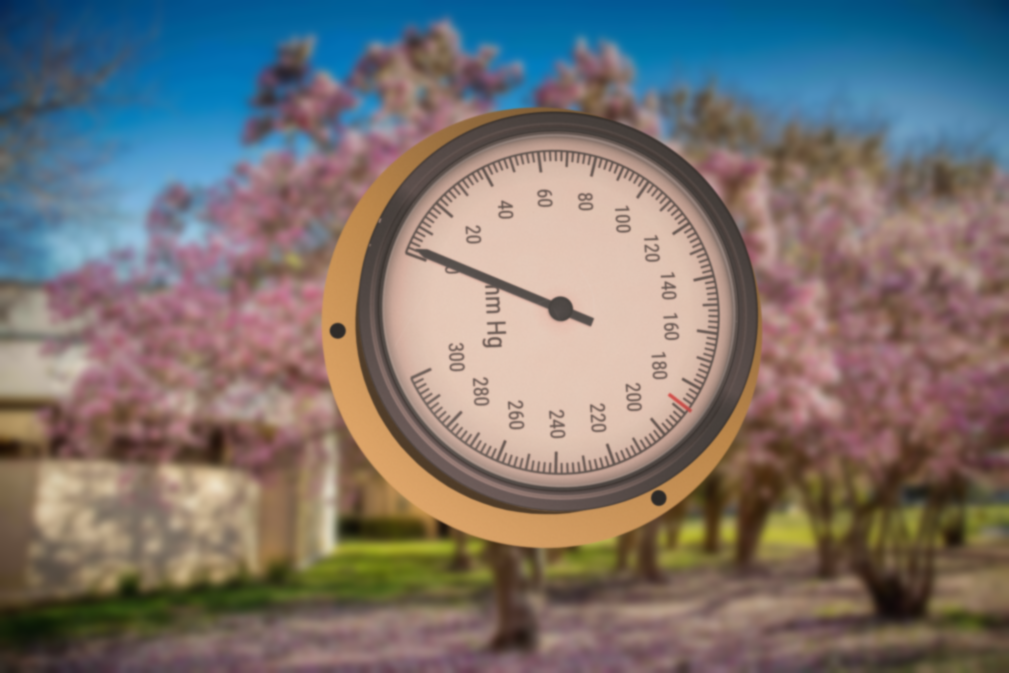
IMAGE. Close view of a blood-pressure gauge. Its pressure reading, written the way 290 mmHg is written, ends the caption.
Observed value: 2 mmHg
